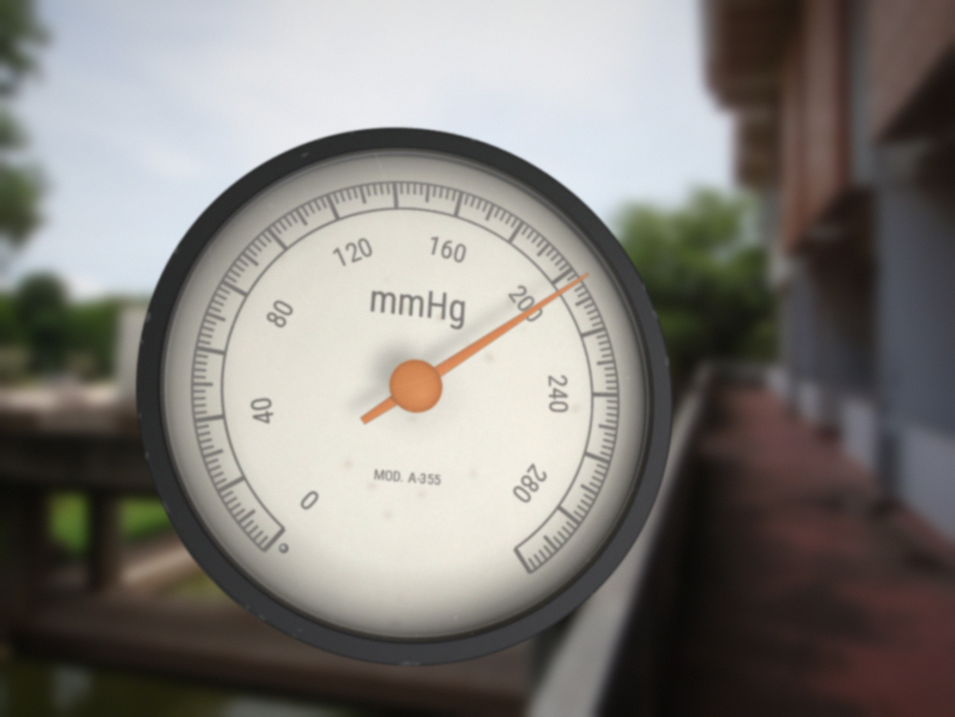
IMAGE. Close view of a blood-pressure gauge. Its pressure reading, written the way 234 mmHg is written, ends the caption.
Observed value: 204 mmHg
